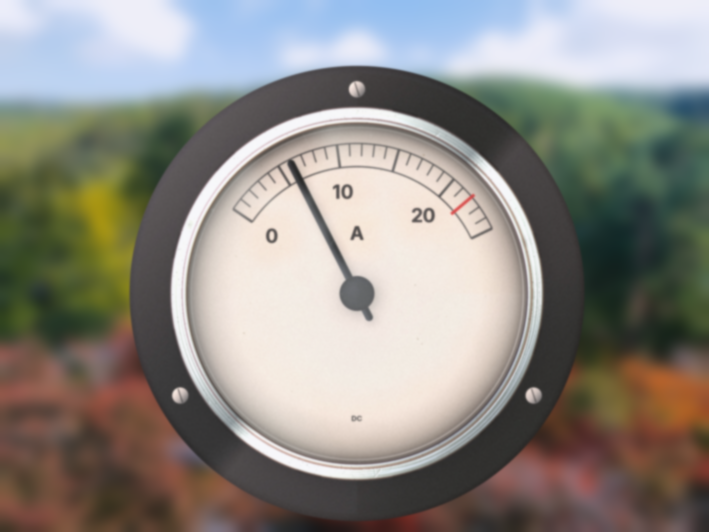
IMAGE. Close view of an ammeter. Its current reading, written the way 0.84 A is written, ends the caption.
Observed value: 6 A
